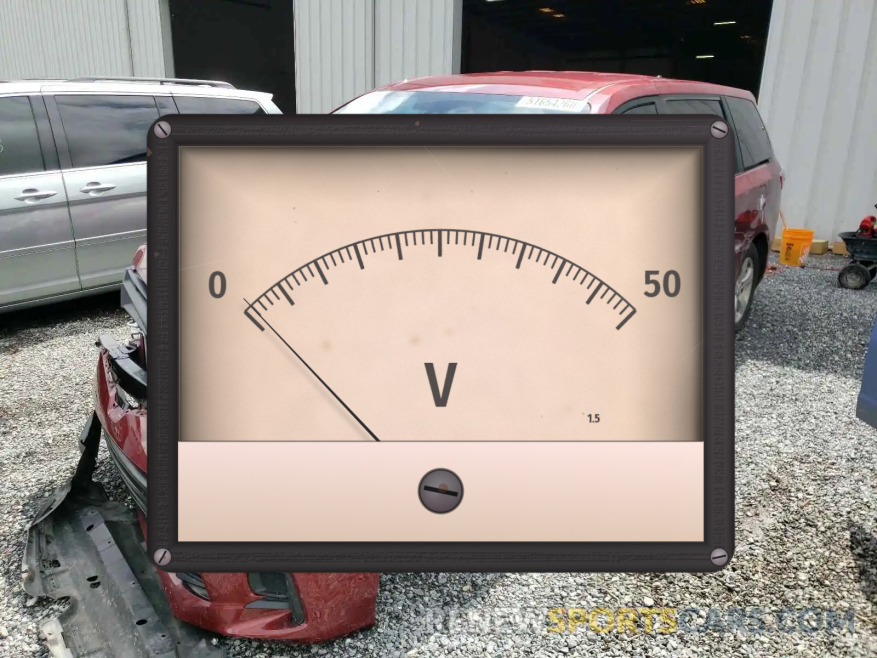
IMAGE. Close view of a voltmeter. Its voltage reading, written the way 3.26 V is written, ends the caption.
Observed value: 1 V
